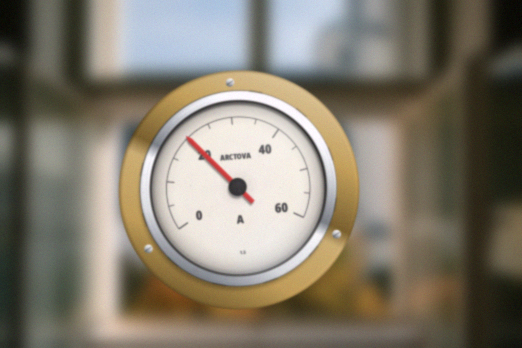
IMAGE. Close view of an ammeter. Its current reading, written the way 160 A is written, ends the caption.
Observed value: 20 A
